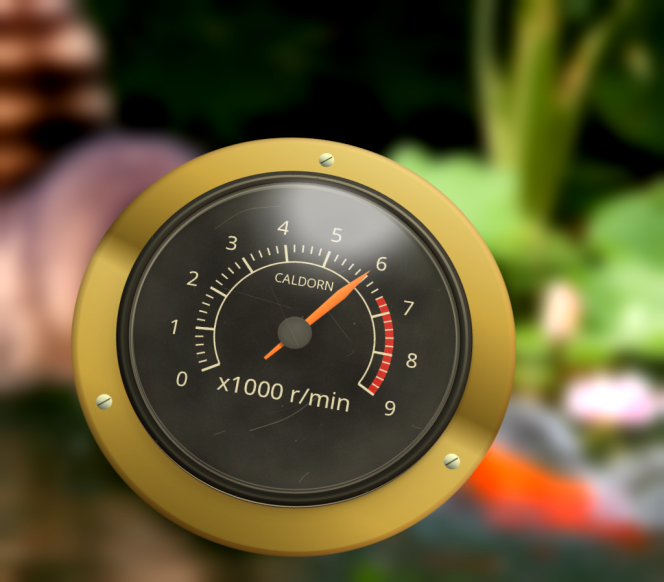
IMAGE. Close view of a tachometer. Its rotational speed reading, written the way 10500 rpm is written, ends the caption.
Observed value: 6000 rpm
